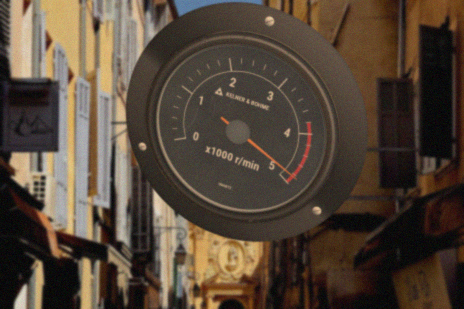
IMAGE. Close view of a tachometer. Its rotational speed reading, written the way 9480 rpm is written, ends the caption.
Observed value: 4800 rpm
